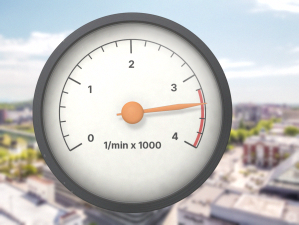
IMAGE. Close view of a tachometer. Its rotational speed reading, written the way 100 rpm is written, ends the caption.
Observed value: 3400 rpm
